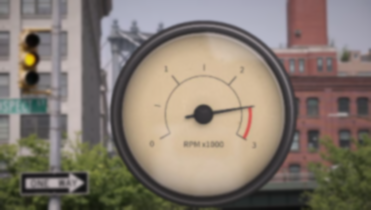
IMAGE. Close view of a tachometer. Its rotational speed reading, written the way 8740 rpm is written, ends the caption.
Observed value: 2500 rpm
